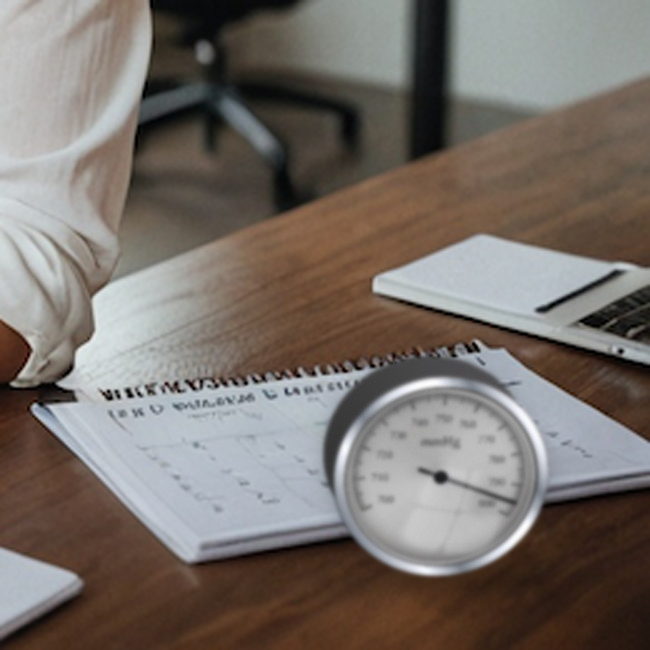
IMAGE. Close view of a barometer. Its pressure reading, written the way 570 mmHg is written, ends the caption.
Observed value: 795 mmHg
